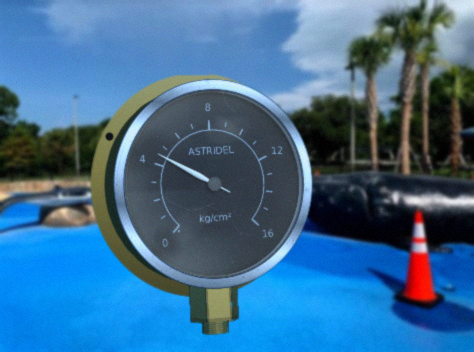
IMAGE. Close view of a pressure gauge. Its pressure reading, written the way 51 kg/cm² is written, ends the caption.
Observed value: 4.5 kg/cm²
